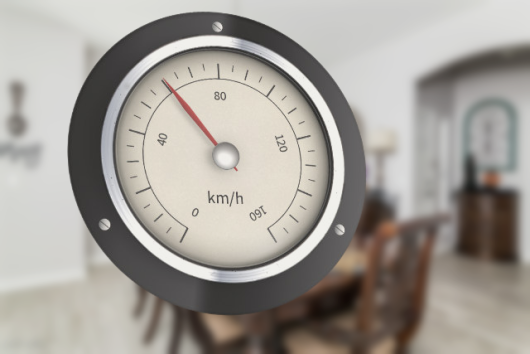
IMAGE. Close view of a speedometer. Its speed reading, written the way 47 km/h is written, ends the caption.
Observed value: 60 km/h
